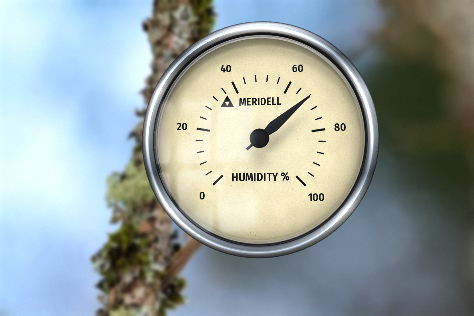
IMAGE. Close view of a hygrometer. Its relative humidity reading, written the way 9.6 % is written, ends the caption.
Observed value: 68 %
